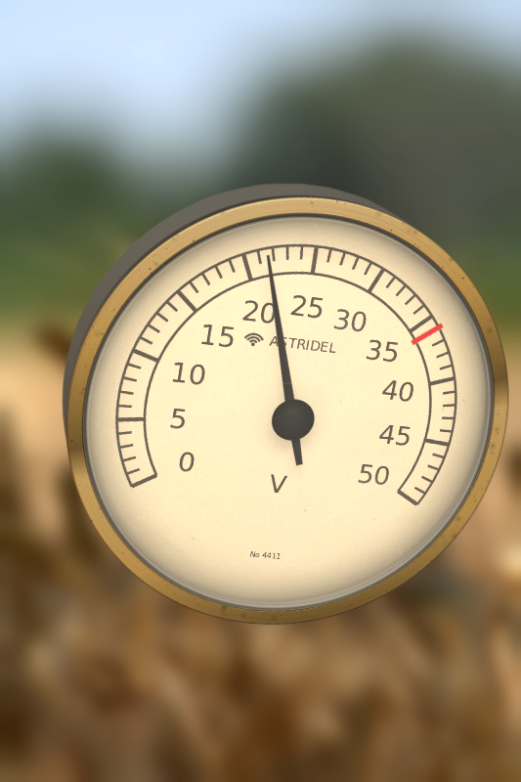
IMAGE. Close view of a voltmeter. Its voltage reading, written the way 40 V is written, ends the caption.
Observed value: 21.5 V
